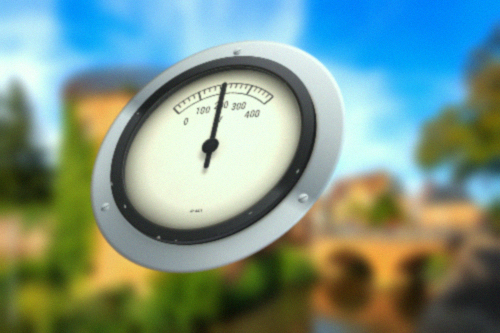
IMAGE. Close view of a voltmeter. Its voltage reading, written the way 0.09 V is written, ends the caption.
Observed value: 200 V
